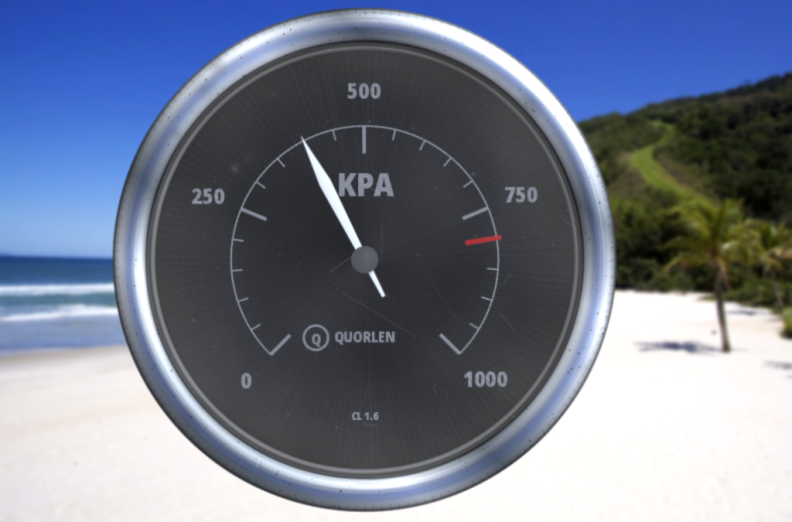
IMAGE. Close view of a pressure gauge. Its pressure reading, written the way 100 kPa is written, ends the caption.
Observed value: 400 kPa
